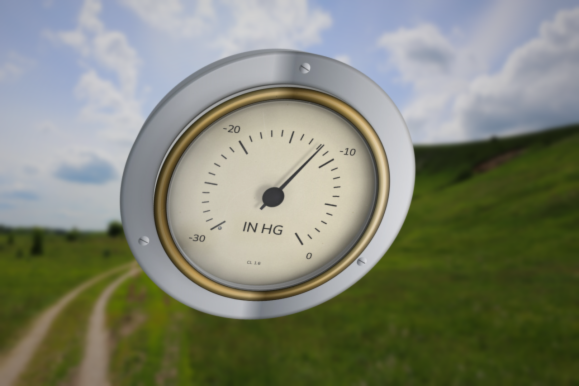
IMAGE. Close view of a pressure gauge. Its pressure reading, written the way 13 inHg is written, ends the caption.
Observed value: -12 inHg
